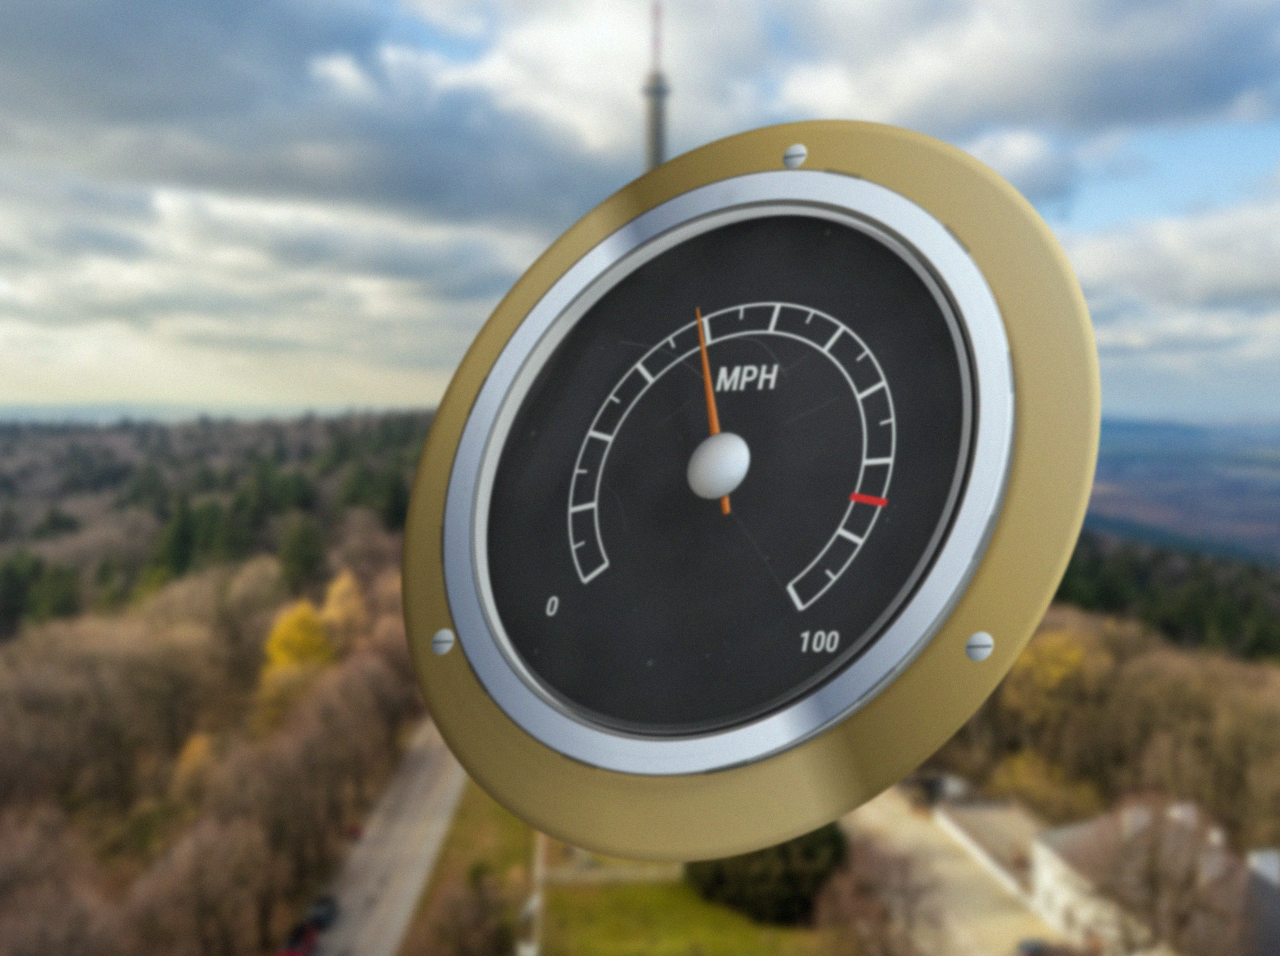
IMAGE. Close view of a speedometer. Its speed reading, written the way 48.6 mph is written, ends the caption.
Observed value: 40 mph
